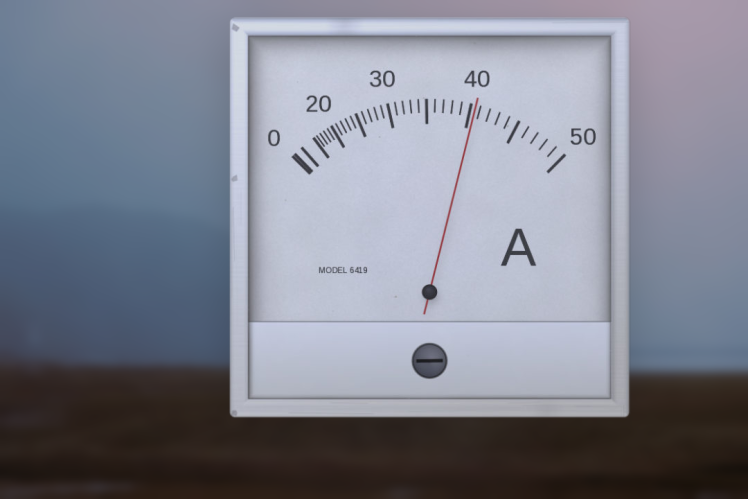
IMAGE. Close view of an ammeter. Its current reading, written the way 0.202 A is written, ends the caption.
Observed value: 40.5 A
